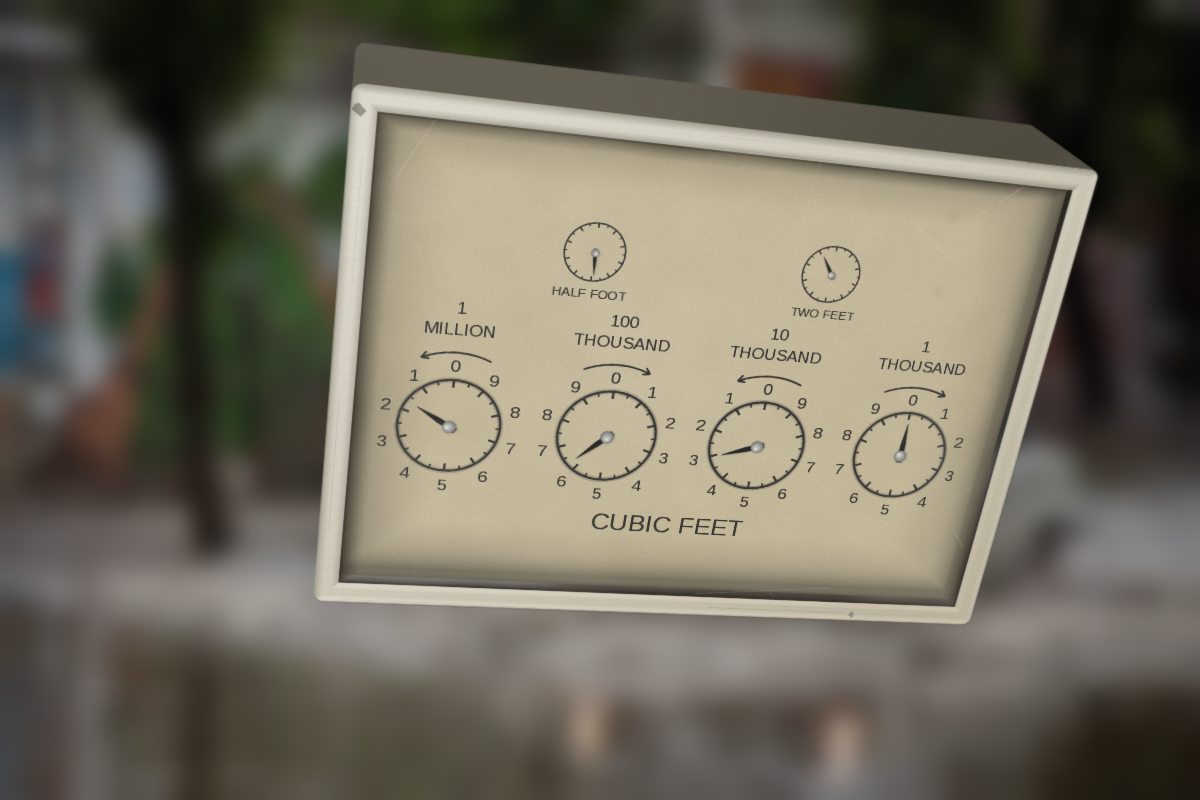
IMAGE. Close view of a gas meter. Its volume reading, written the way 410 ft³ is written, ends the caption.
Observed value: 163000 ft³
